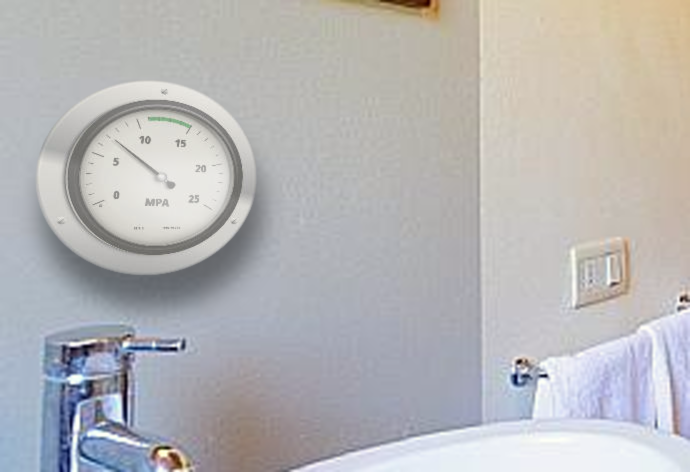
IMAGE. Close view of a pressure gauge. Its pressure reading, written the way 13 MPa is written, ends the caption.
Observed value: 7 MPa
